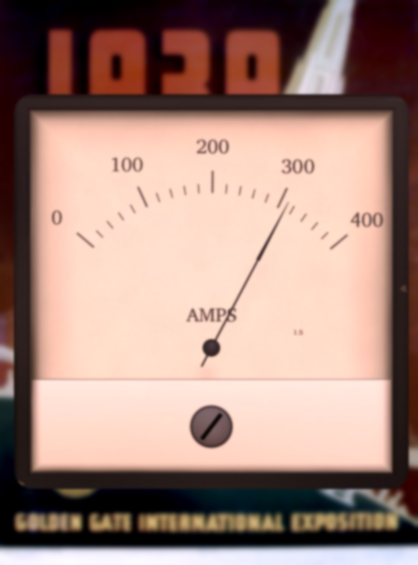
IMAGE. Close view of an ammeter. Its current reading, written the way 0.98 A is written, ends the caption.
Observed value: 310 A
